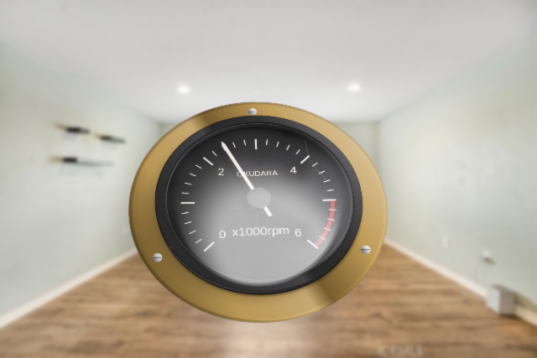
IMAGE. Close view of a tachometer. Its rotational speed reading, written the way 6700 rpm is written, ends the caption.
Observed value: 2400 rpm
